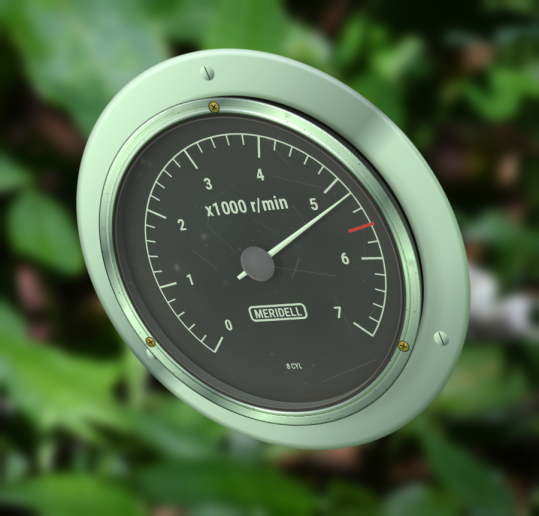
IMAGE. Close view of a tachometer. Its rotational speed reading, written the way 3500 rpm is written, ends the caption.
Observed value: 5200 rpm
